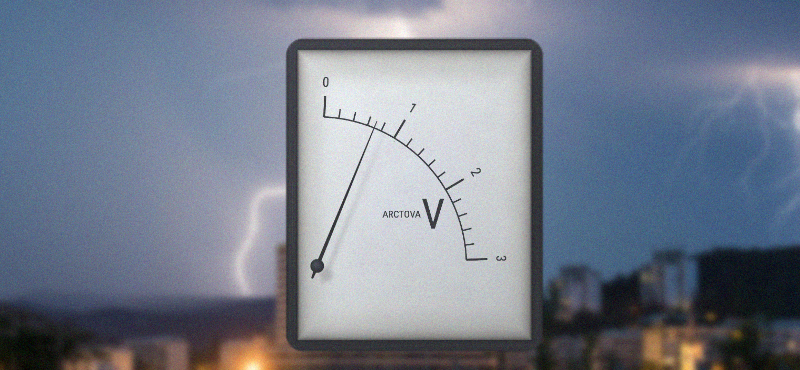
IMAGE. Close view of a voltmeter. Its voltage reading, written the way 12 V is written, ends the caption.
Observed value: 0.7 V
